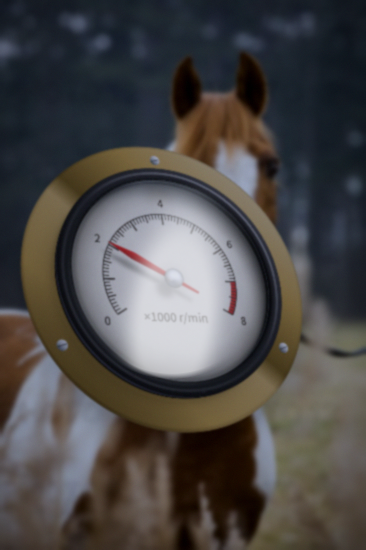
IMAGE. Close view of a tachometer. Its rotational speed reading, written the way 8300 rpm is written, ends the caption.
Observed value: 2000 rpm
